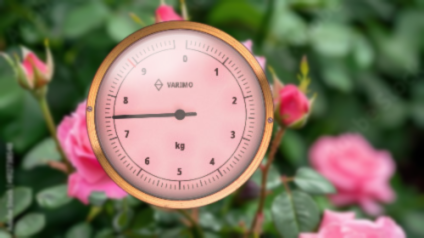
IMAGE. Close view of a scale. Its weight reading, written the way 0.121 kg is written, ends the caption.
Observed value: 7.5 kg
